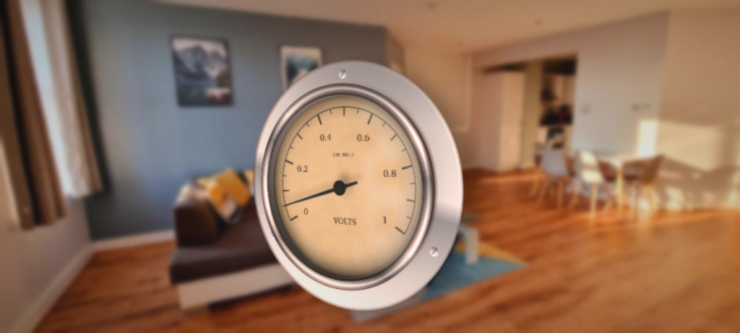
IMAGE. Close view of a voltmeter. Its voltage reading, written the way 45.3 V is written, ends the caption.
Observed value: 0.05 V
